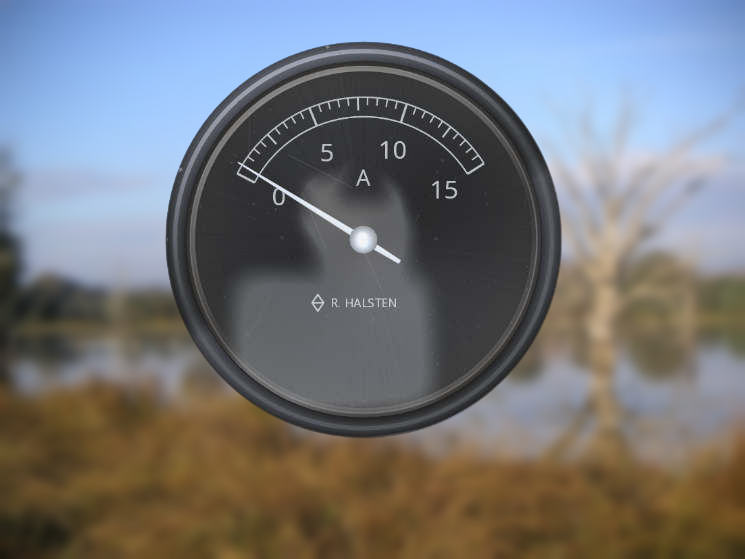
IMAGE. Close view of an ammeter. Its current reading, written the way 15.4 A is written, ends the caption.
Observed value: 0.5 A
